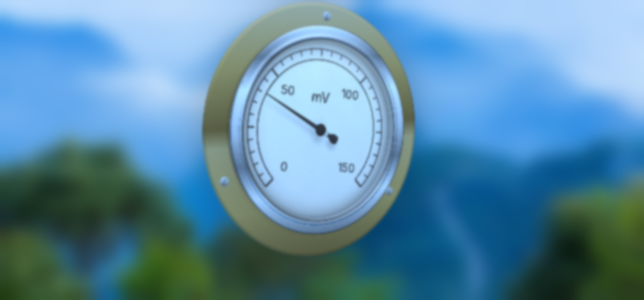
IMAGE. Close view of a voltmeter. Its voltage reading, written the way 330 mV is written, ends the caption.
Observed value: 40 mV
